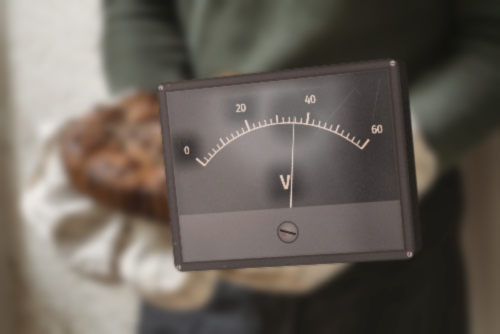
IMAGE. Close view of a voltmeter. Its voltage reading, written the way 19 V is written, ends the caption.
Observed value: 36 V
